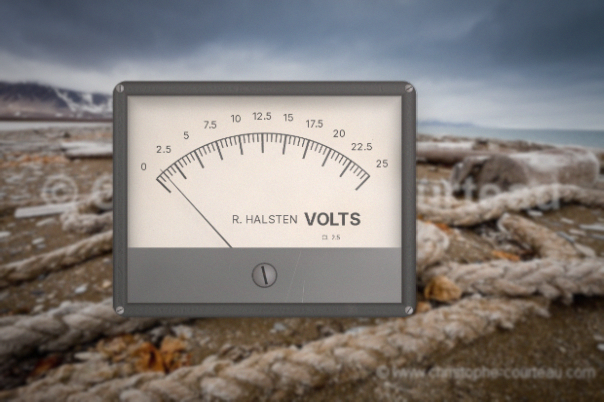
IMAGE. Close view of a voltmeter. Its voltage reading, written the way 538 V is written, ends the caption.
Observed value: 1 V
